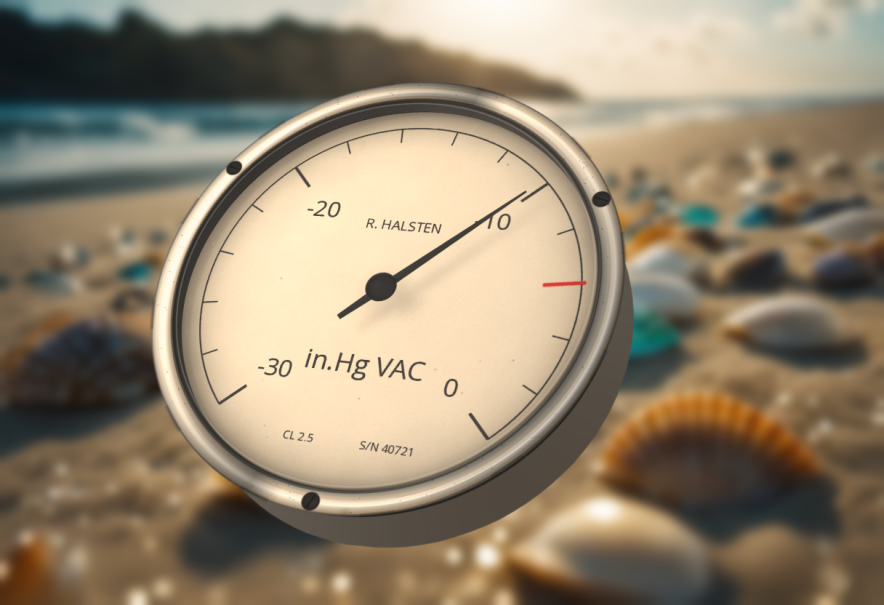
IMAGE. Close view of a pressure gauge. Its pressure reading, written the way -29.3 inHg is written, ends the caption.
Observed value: -10 inHg
